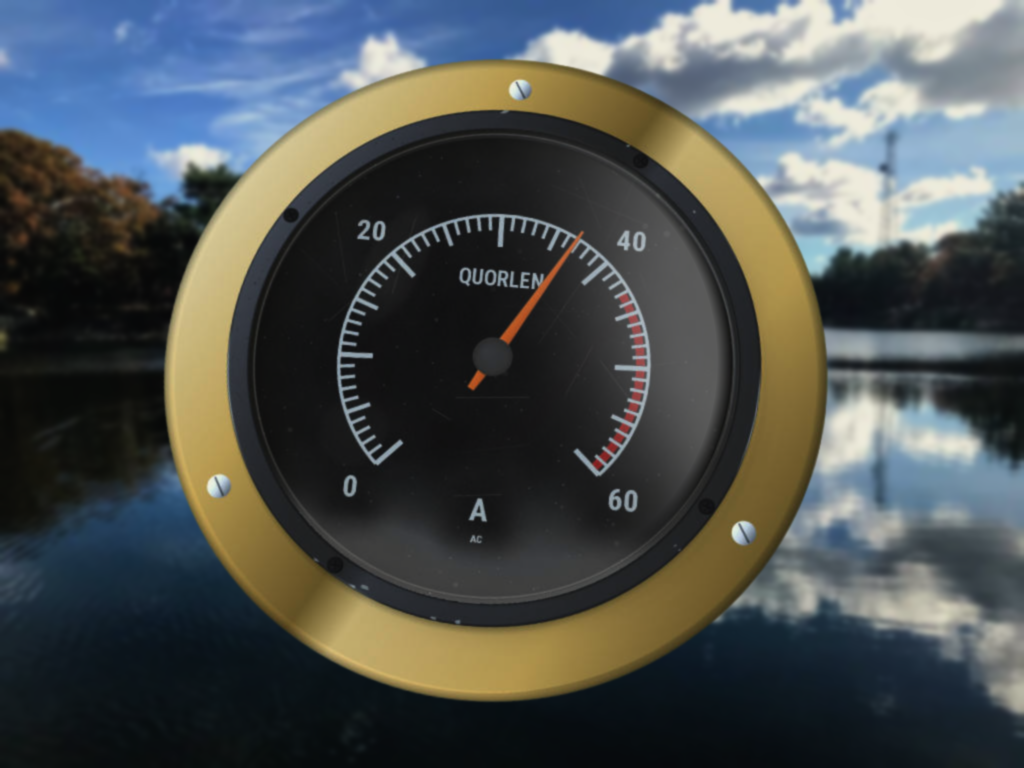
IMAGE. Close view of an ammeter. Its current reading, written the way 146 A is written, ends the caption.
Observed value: 37 A
